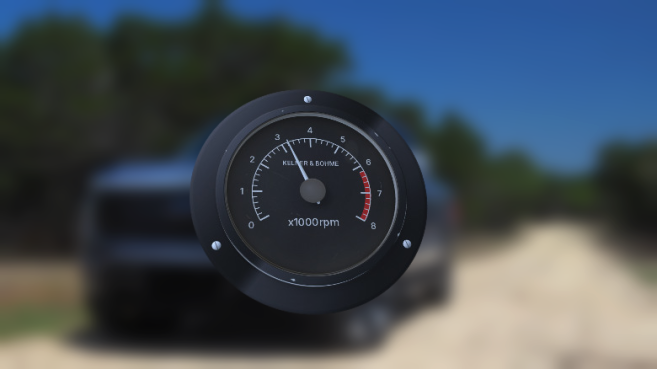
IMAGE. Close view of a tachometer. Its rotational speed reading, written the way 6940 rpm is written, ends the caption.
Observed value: 3200 rpm
